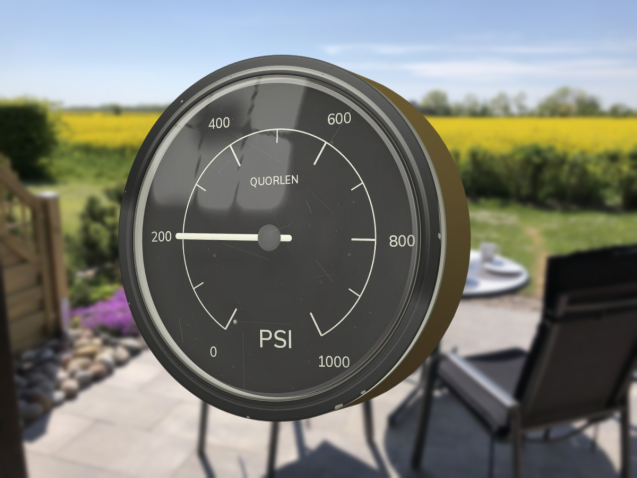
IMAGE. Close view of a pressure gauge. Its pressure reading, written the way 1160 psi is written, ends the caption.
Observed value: 200 psi
